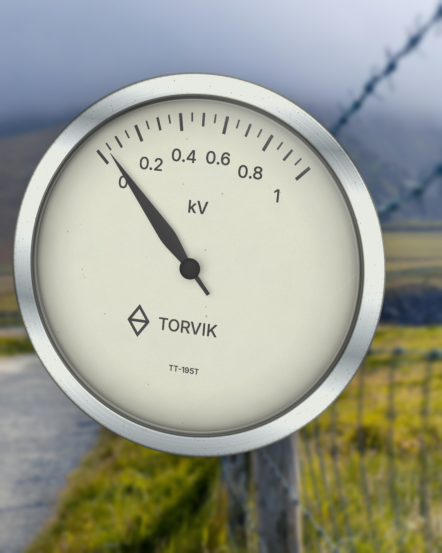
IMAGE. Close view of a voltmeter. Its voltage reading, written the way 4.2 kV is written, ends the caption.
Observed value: 0.05 kV
